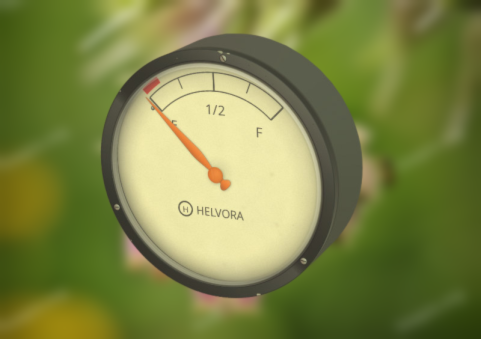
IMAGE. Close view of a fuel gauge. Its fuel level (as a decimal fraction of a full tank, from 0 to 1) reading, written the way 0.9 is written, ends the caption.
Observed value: 0
